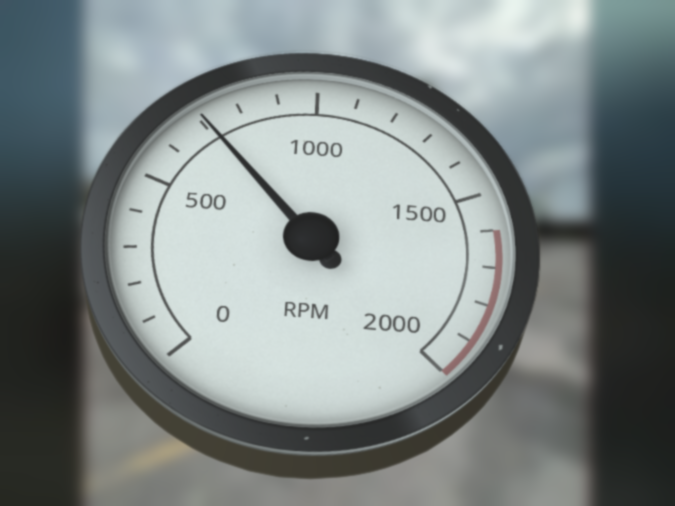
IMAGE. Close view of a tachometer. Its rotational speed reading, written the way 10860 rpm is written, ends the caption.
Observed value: 700 rpm
